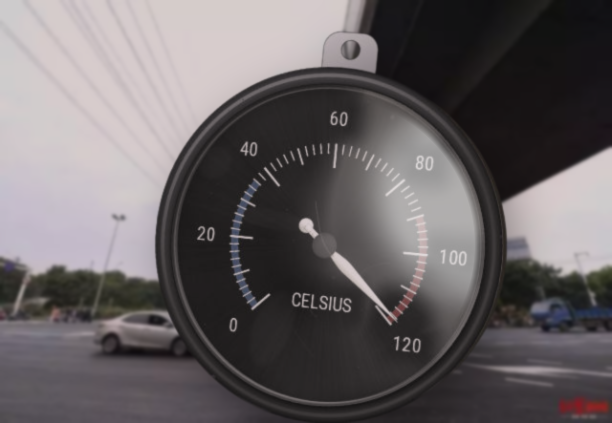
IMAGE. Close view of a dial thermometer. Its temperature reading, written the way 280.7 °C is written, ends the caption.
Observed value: 118 °C
